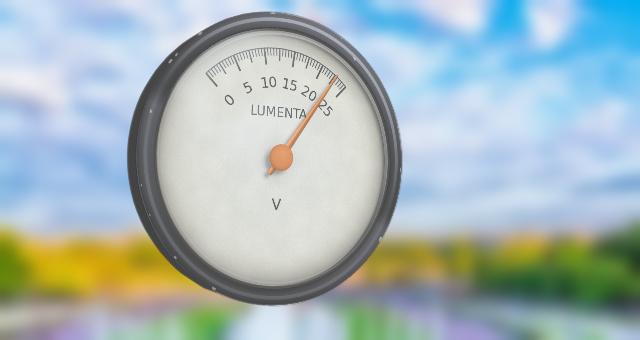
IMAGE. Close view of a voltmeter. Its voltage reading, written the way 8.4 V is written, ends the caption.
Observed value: 22.5 V
